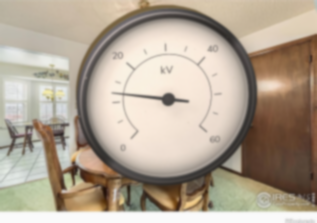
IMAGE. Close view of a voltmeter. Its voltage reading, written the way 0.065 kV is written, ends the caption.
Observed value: 12.5 kV
